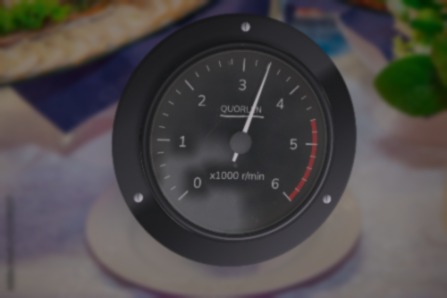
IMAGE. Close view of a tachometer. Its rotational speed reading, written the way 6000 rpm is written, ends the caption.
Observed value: 3400 rpm
